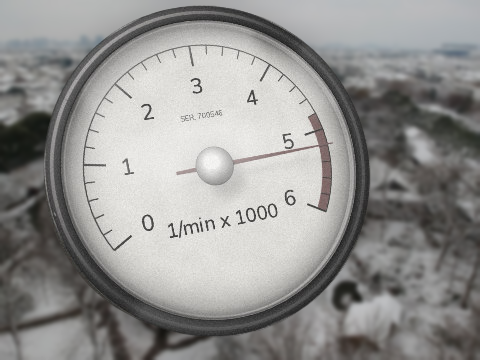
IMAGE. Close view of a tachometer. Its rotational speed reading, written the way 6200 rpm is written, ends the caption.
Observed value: 5200 rpm
